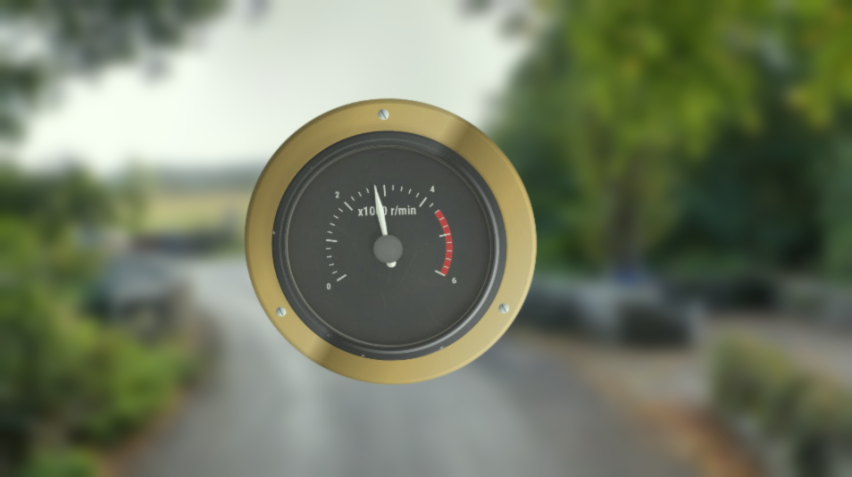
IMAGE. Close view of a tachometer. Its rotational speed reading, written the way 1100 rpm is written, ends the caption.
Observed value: 2800 rpm
